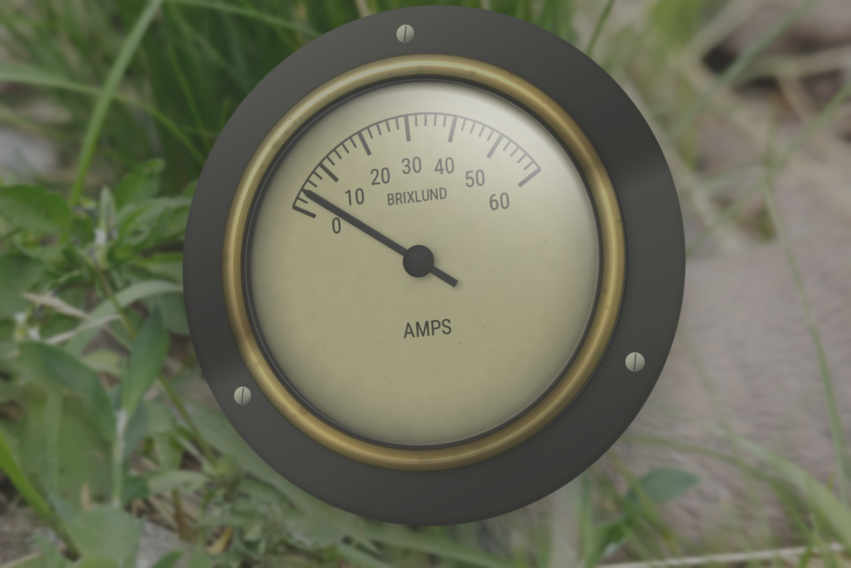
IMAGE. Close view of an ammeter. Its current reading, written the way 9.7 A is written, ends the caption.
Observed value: 4 A
